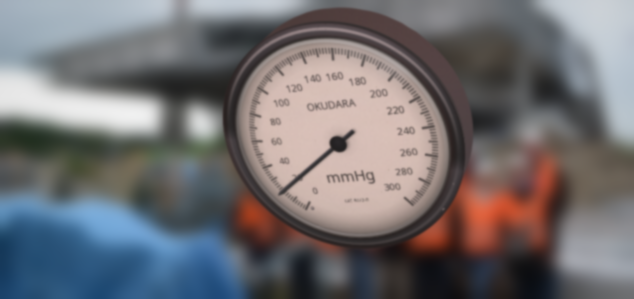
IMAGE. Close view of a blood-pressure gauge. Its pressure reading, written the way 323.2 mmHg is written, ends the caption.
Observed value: 20 mmHg
